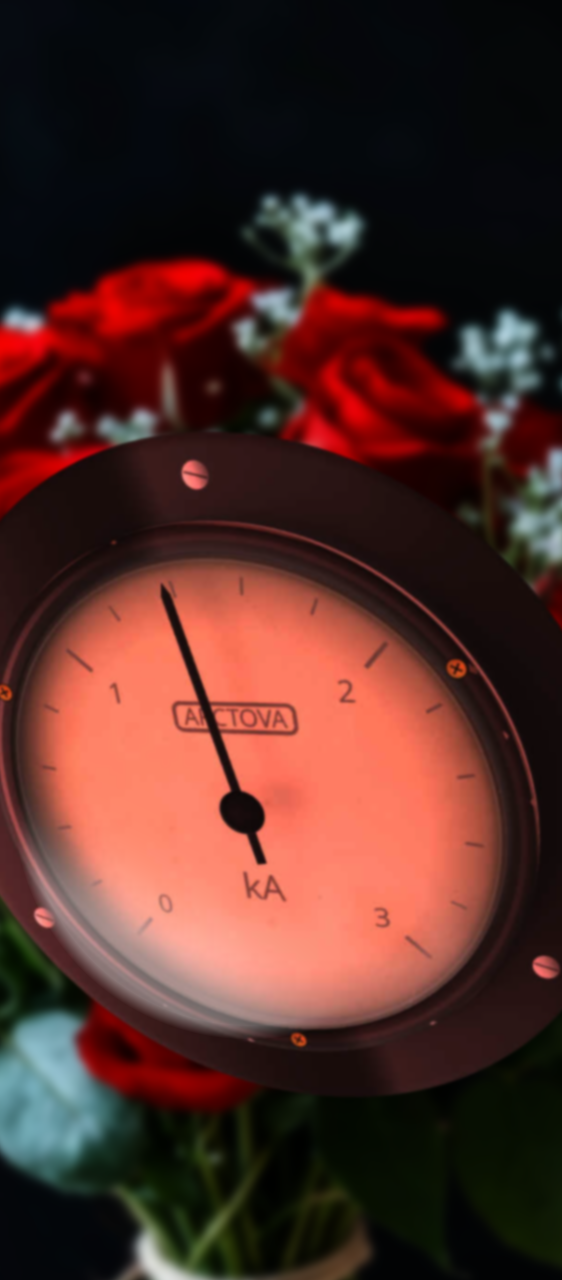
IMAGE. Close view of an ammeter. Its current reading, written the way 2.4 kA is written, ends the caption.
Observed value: 1.4 kA
